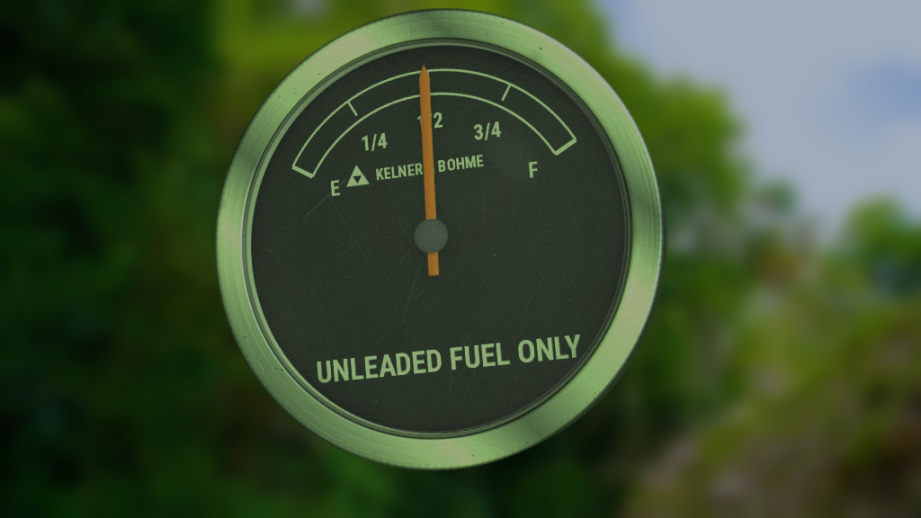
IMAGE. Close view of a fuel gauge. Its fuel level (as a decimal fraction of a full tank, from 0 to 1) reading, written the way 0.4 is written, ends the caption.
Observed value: 0.5
